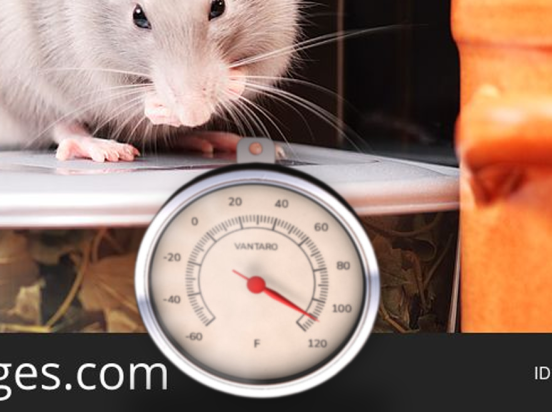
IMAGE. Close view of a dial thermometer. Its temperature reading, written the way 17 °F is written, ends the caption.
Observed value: 110 °F
